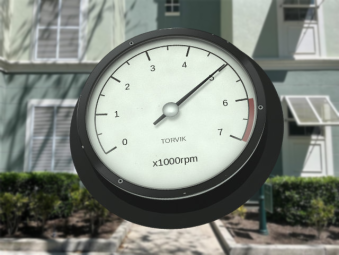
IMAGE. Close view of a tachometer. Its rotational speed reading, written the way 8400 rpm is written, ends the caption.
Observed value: 5000 rpm
